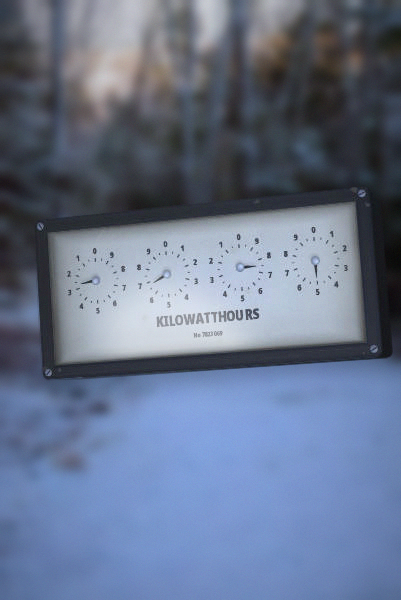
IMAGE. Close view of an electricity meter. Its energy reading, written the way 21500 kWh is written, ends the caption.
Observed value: 2675 kWh
